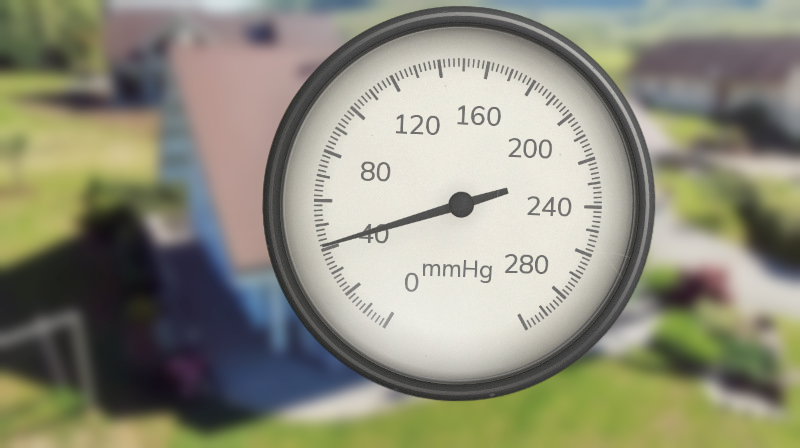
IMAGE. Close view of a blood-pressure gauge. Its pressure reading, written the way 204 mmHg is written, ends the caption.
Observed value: 42 mmHg
